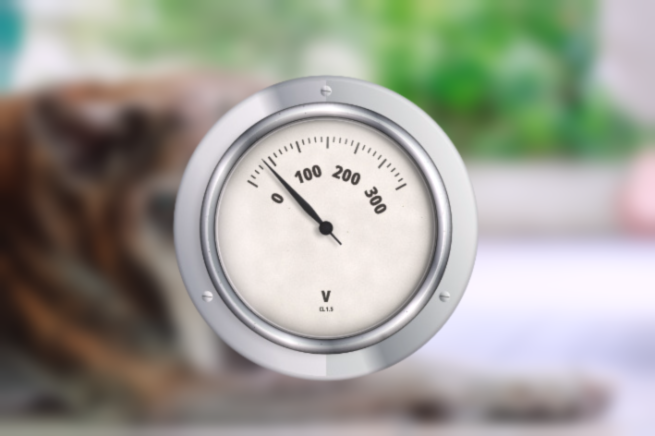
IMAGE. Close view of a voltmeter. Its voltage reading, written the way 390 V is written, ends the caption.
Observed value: 40 V
